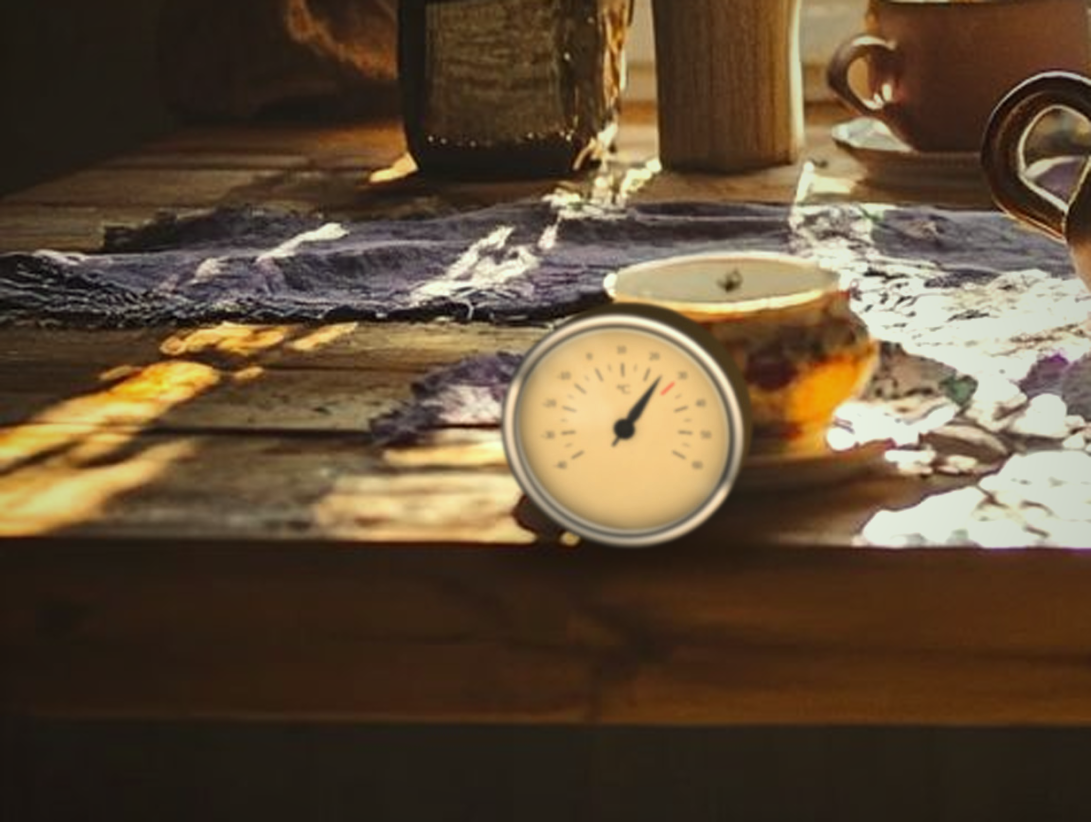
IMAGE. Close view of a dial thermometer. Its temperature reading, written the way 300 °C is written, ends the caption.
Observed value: 25 °C
